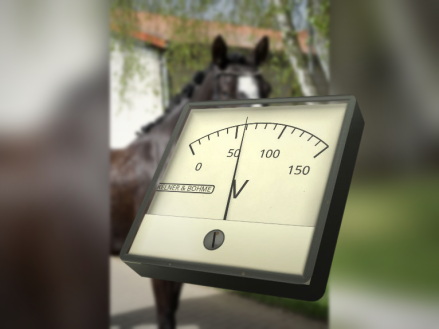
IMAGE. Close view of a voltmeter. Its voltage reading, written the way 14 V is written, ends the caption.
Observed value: 60 V
